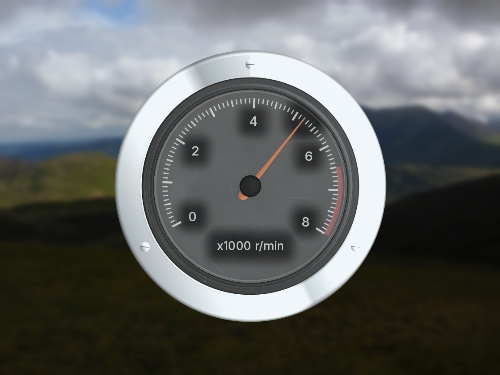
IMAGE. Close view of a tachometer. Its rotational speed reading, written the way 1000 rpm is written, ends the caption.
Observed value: 5200 rpm
